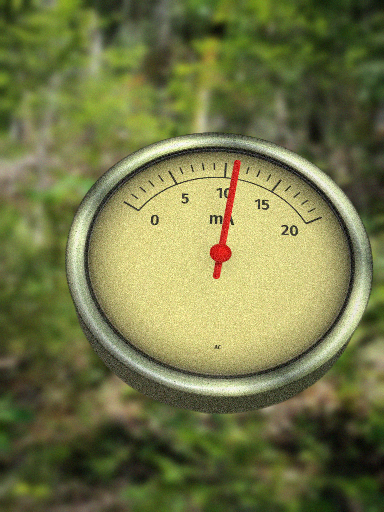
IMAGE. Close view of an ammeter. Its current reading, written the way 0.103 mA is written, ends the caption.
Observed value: 11 mA
